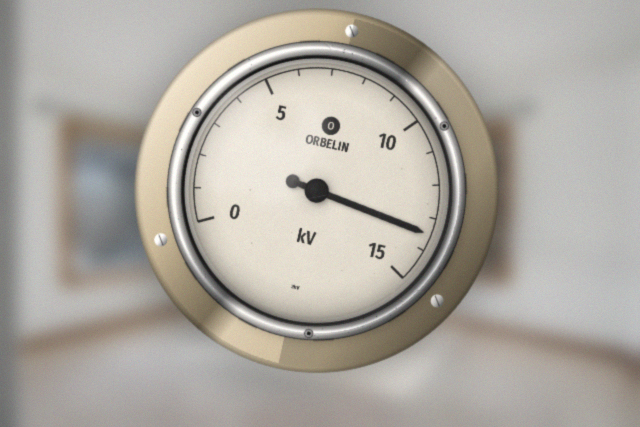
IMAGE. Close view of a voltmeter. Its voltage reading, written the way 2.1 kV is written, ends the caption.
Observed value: 13.5 kV
